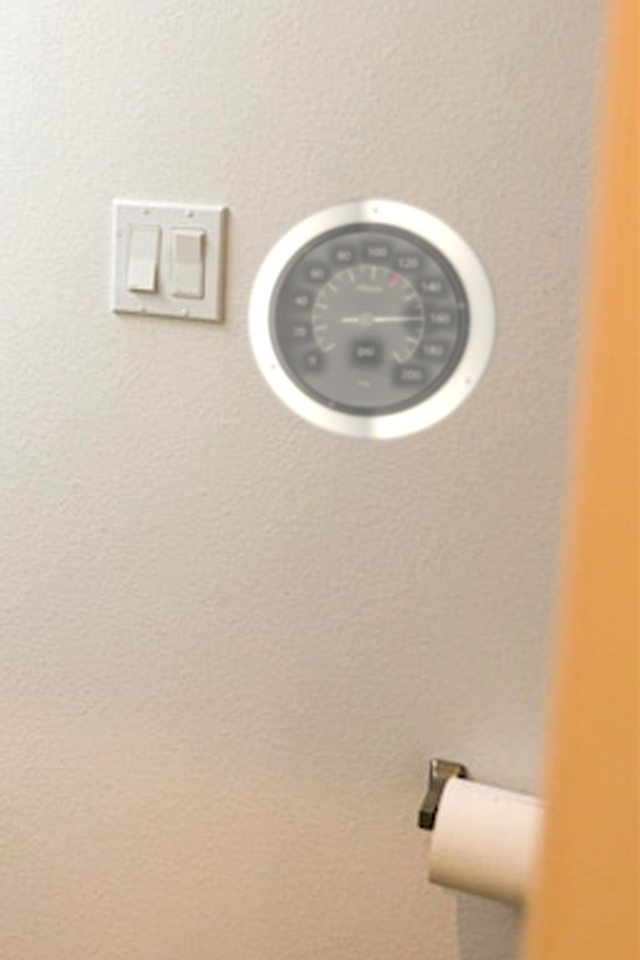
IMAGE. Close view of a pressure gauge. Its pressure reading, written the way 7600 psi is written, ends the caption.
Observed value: 160 psi
